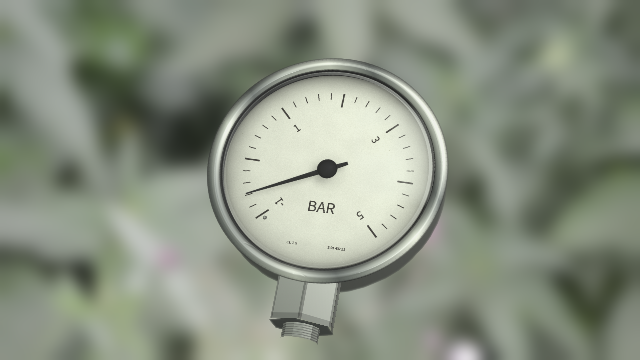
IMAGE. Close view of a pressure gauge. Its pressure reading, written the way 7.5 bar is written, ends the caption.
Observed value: -0.6 bar
